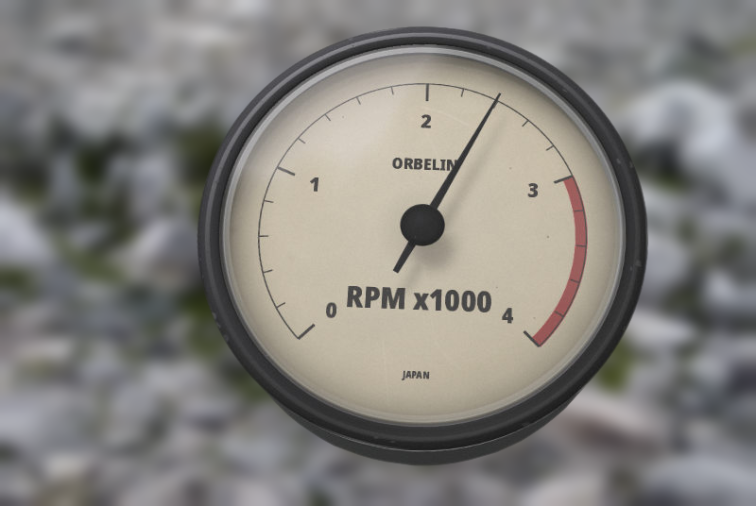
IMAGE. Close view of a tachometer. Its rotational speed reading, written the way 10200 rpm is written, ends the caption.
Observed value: 2400 rpm
